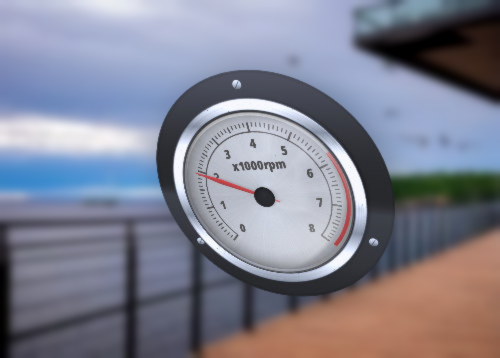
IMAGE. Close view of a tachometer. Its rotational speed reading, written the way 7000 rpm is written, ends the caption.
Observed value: 2000 rpm
